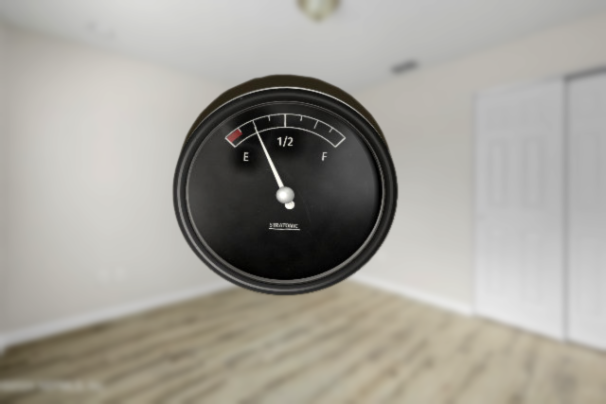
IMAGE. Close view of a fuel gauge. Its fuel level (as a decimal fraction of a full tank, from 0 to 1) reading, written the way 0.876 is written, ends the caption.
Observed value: 0.25
